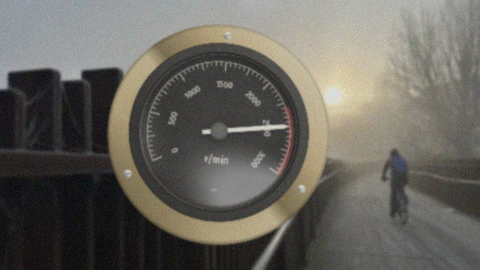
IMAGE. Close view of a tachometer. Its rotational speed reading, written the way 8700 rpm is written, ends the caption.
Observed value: 2500 rpm
